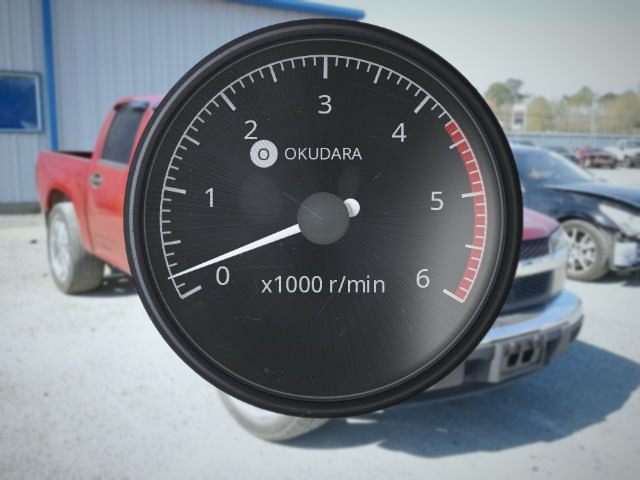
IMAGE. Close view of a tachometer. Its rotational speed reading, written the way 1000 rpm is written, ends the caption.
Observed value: 200 rpm
